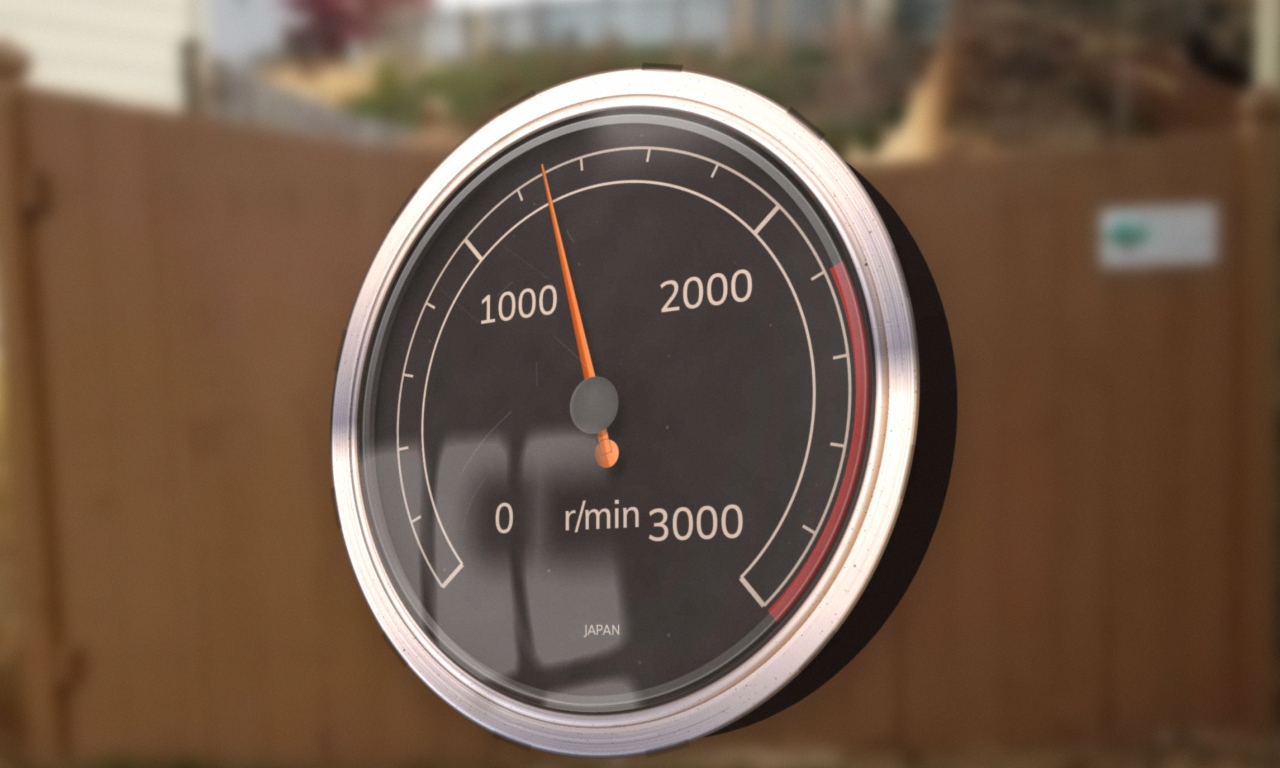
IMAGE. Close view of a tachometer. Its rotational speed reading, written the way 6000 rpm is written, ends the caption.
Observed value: 1300 rpm
